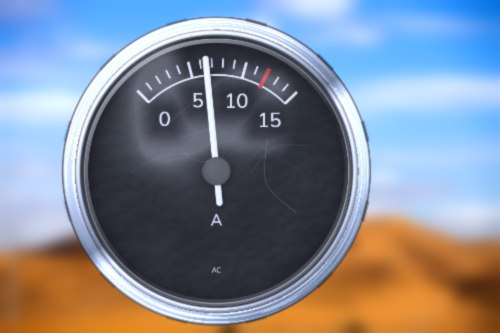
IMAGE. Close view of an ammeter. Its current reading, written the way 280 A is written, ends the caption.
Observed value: 6.5 A
